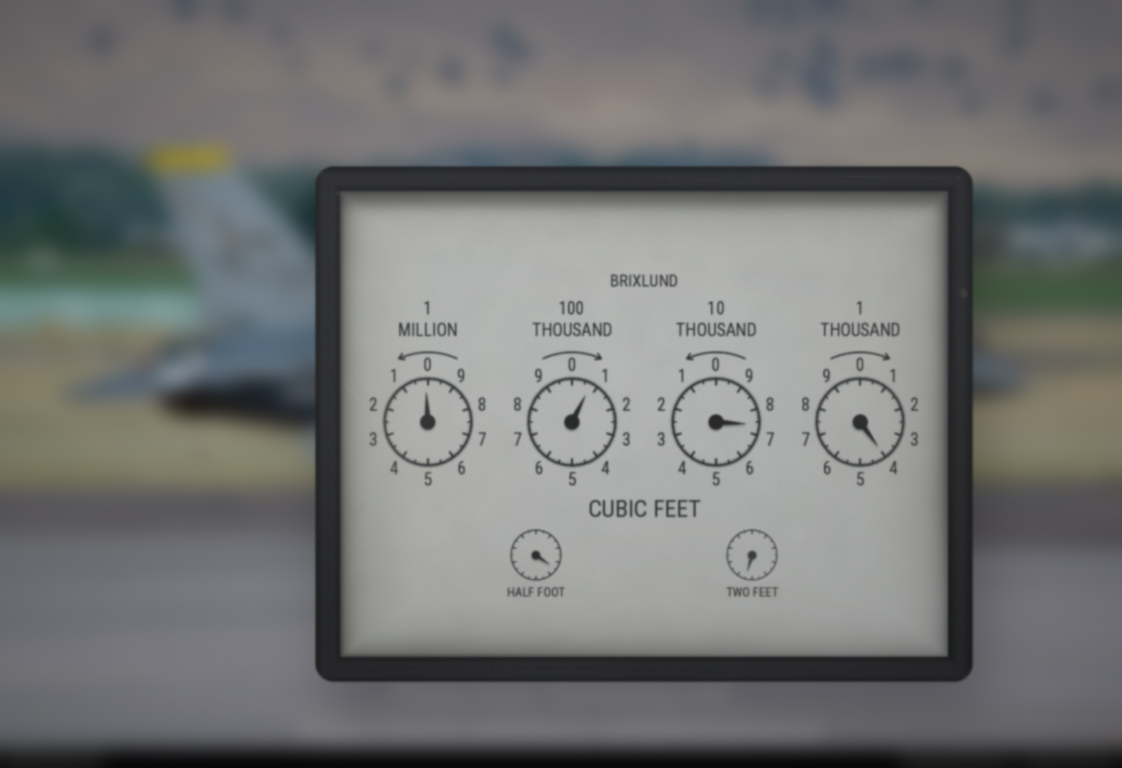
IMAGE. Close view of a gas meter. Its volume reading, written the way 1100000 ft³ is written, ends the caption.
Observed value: 7400 ft³
